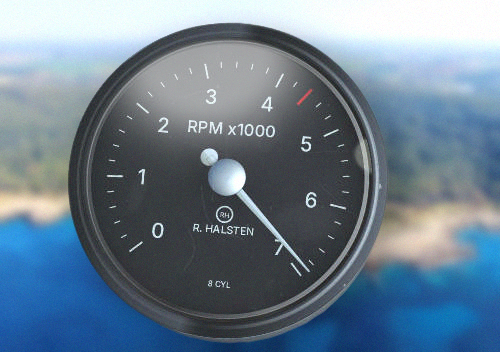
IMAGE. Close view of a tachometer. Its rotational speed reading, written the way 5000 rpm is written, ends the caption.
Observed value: 6900 rpm
